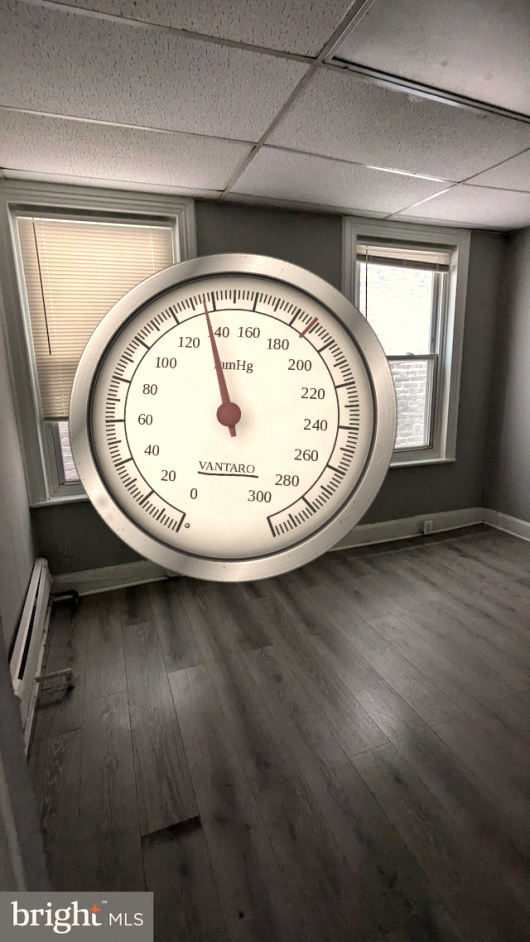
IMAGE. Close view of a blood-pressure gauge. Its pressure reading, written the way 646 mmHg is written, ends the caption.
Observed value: 136 mmHg
